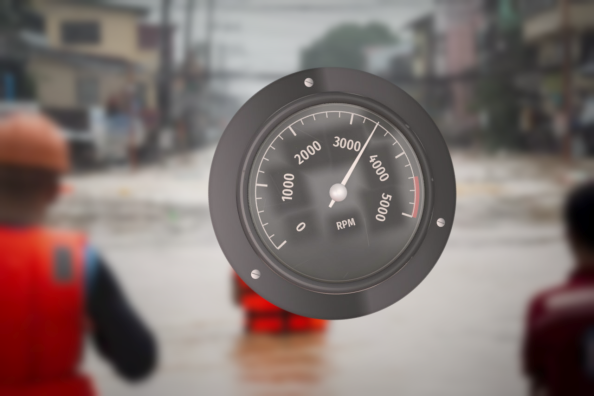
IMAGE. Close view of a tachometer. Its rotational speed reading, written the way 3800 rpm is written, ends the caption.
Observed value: 3400 rpm
